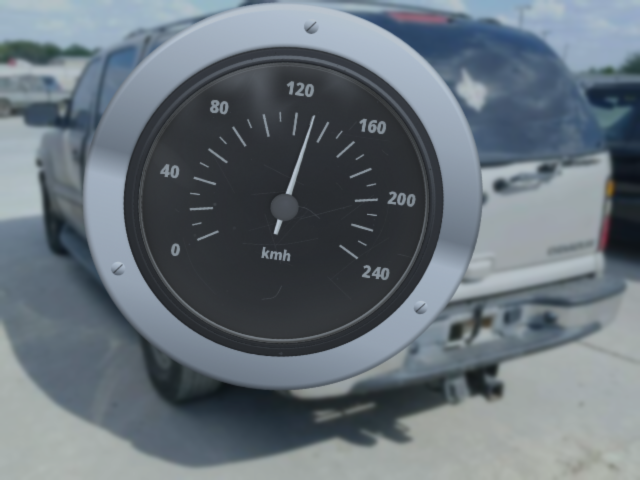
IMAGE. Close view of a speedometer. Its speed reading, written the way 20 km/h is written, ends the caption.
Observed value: 130 km/h
